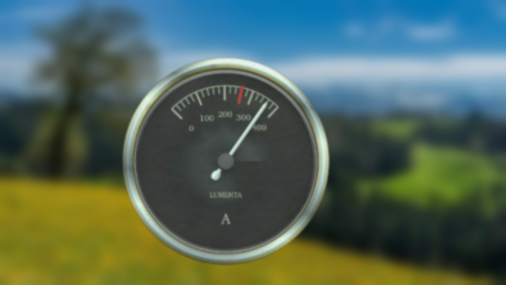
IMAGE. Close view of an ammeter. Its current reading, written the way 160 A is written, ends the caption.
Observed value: 360 A
